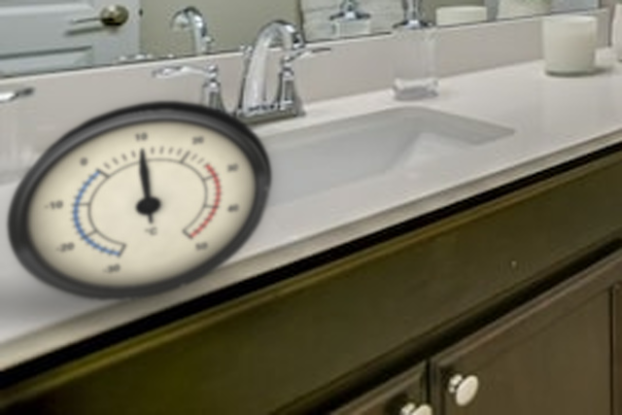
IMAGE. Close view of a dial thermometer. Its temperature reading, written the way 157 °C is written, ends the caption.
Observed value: 10 °C
